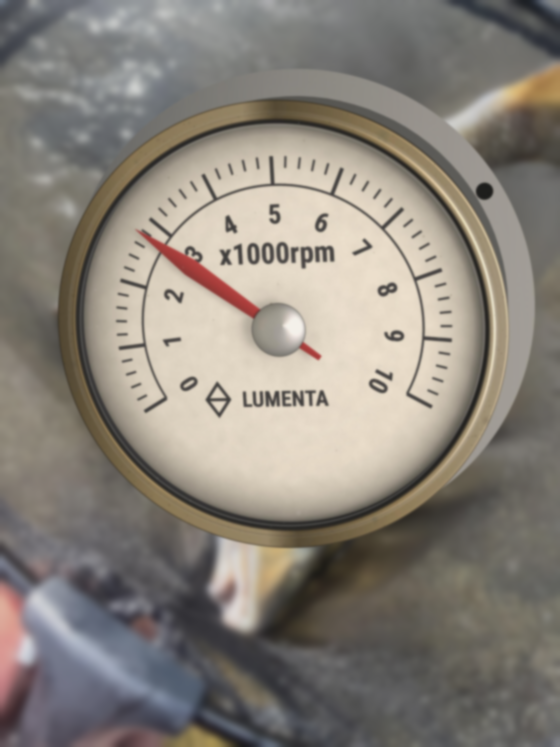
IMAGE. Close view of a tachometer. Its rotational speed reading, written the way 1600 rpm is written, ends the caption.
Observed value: 2800 rpm
